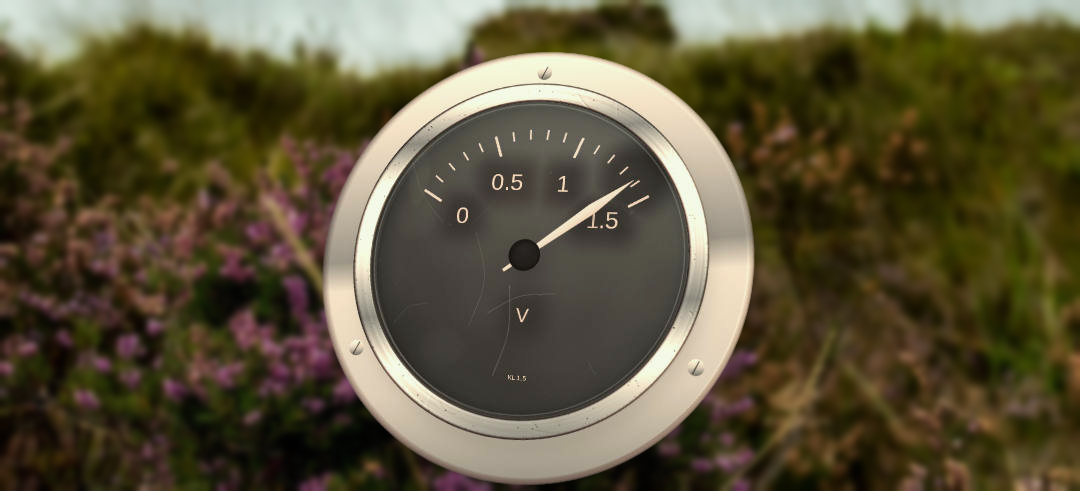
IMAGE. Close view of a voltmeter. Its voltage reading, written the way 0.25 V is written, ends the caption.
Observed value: 1.4 V
